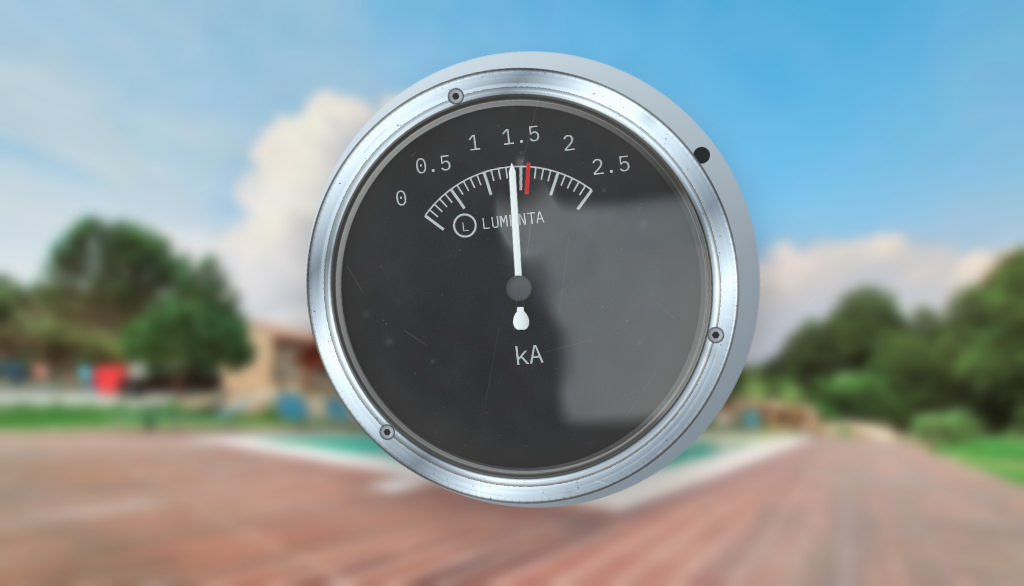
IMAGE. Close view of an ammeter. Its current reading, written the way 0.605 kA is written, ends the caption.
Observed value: 1.4 kA
